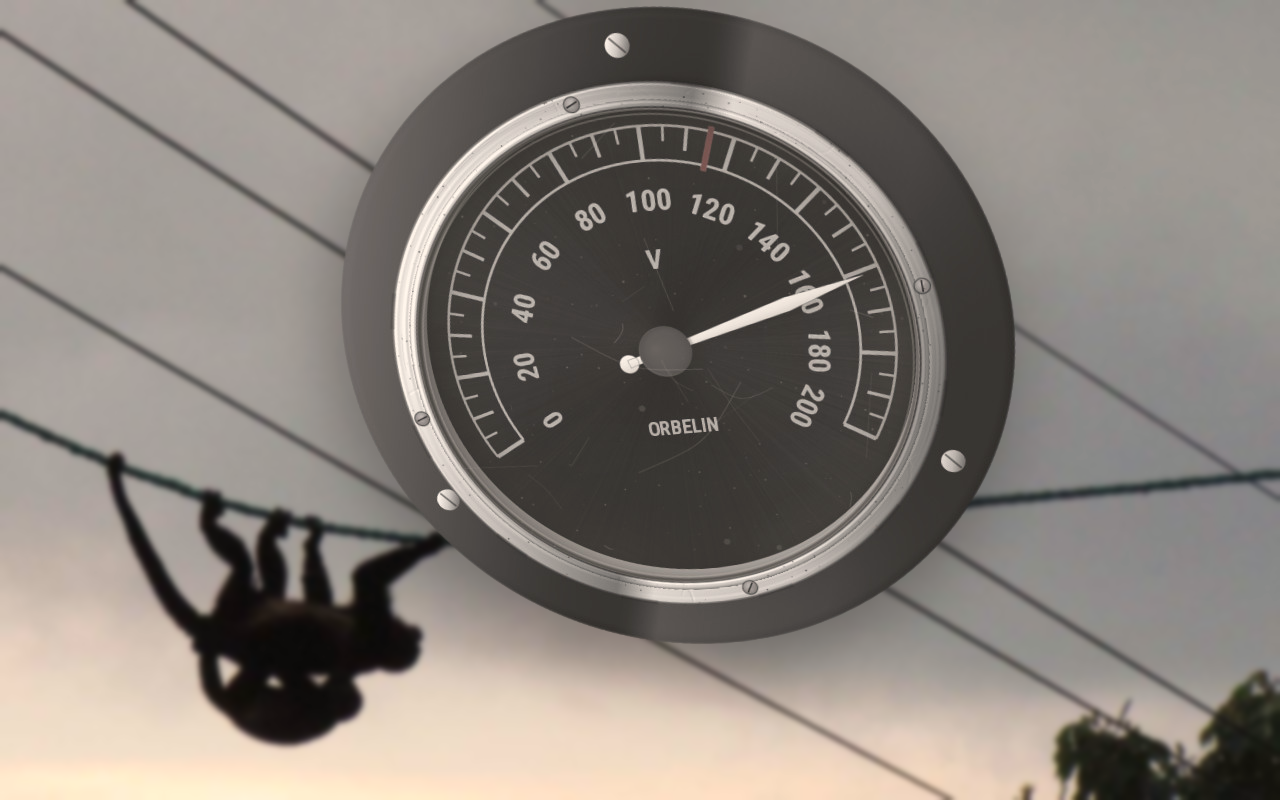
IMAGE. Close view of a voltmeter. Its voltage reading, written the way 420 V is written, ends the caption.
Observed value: 160 V
